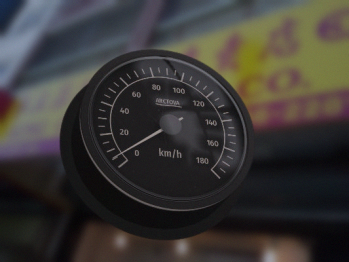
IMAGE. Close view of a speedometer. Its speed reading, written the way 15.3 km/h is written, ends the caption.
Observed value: 5 km/h
